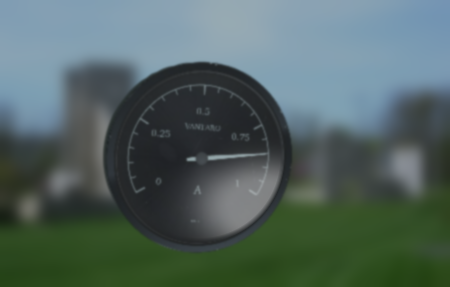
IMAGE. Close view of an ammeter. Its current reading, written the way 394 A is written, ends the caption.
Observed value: 0.85 A
